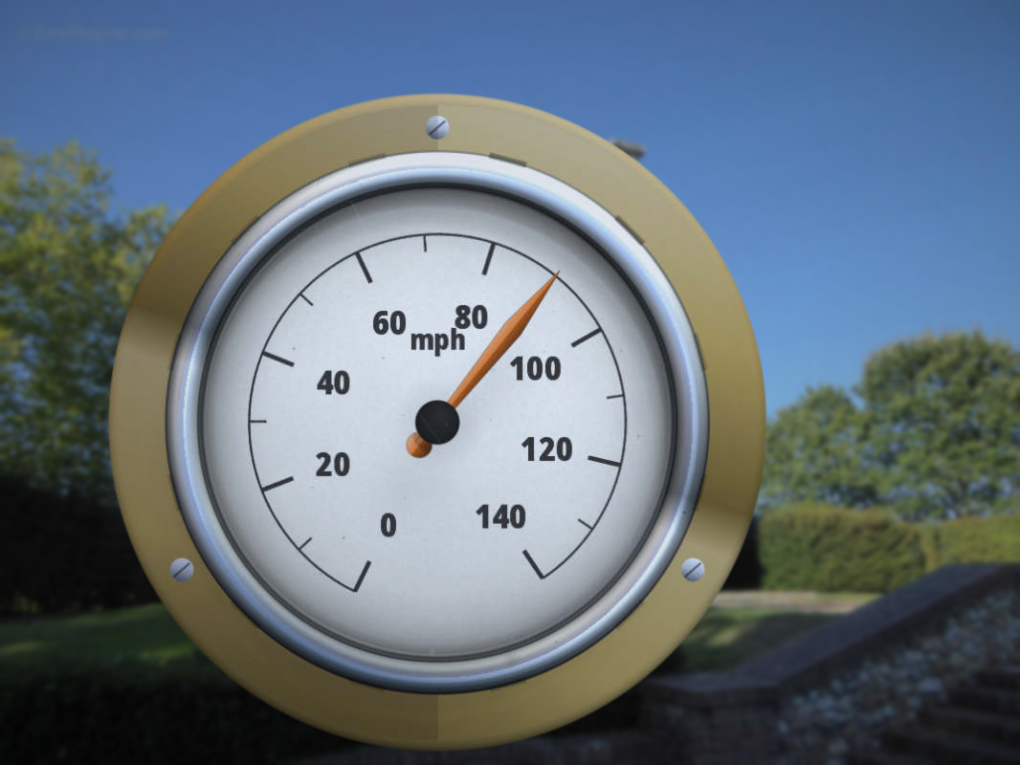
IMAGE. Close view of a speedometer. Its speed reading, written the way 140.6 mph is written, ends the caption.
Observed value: 90 mph
